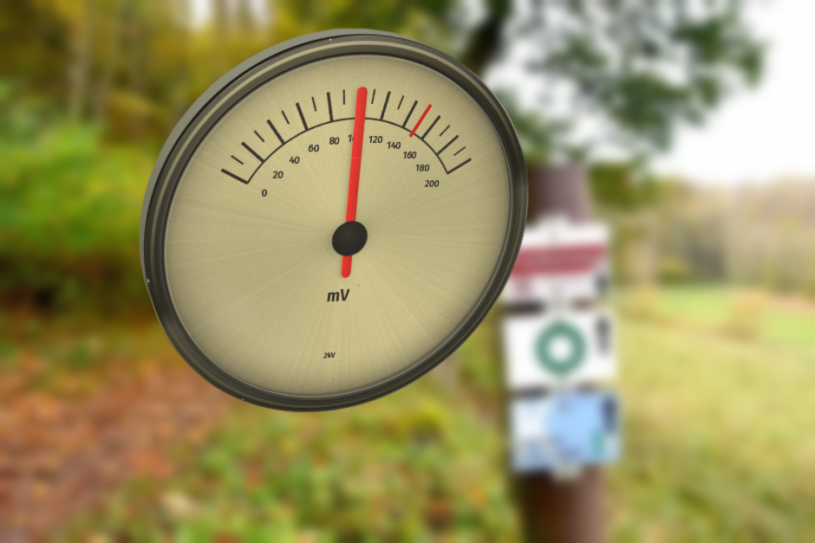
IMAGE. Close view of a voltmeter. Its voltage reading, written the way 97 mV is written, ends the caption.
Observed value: 100 mV
